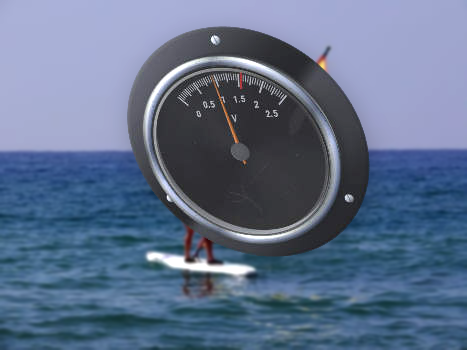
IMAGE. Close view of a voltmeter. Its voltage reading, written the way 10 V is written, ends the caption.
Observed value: 1 V
